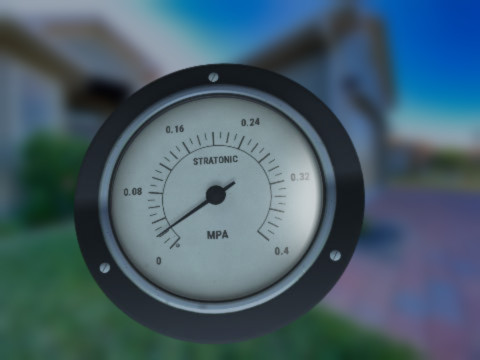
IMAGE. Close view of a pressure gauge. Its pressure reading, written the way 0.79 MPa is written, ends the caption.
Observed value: 0.02 MPa
